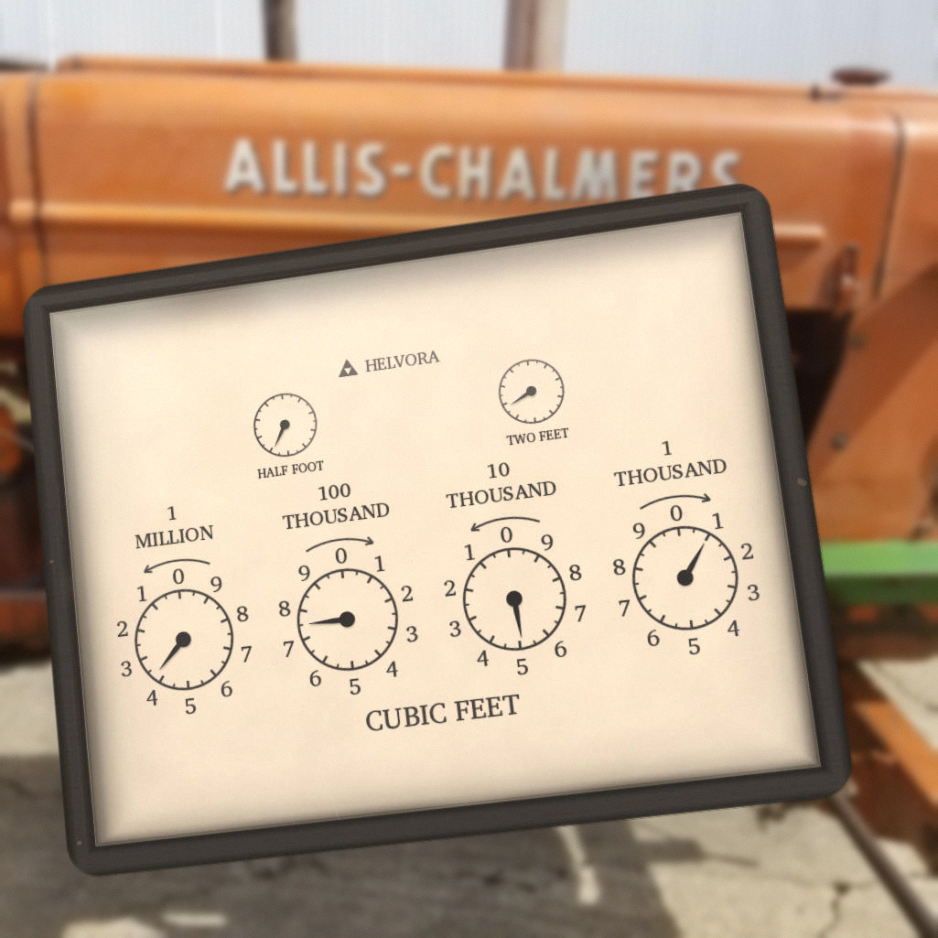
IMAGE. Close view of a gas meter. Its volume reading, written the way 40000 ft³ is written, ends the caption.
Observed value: 375100 ft³
